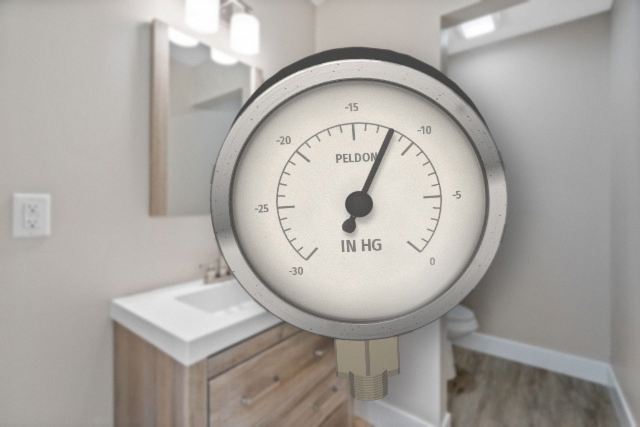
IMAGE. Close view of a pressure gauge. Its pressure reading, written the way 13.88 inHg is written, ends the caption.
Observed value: -12 inHg
